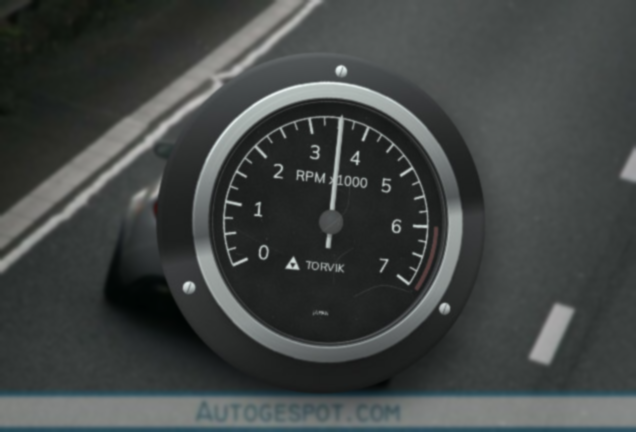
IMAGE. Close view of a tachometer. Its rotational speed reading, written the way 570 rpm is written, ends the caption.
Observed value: 3500 rpm
